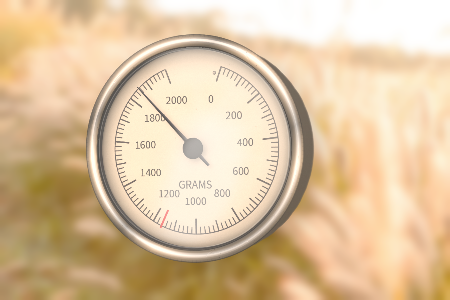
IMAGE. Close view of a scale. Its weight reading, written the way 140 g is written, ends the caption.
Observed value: 1860 g
